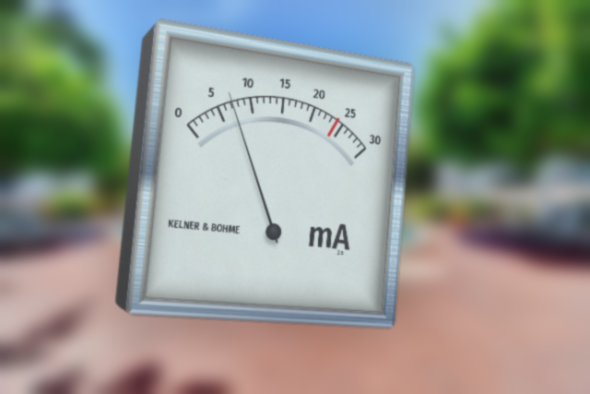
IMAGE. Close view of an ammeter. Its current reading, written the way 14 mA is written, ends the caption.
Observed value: 7 mA
